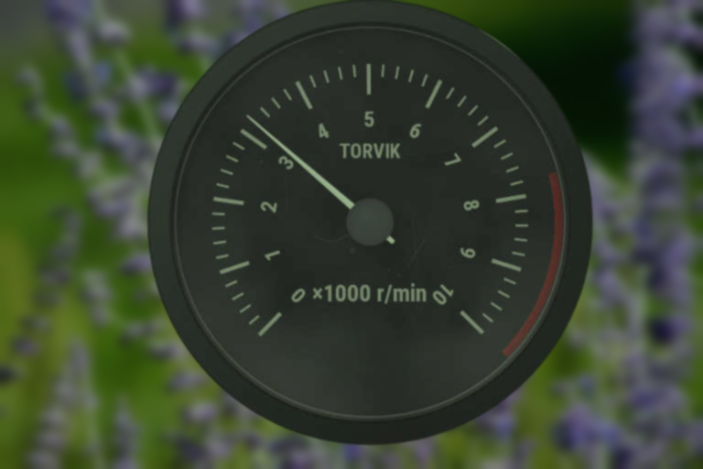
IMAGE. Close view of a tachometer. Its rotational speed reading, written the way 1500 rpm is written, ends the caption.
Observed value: 3200 rpm
